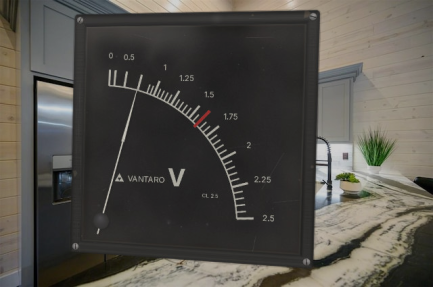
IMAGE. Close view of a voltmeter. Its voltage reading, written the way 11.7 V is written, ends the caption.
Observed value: 0.75 V
